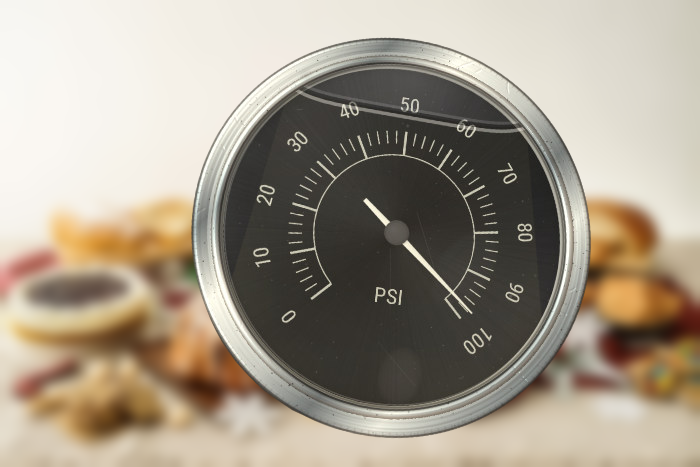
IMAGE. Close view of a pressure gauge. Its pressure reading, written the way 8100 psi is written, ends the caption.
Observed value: 98 psi
